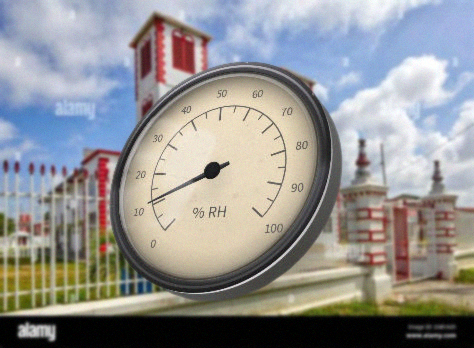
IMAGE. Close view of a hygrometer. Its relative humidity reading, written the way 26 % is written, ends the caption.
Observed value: 10 %
